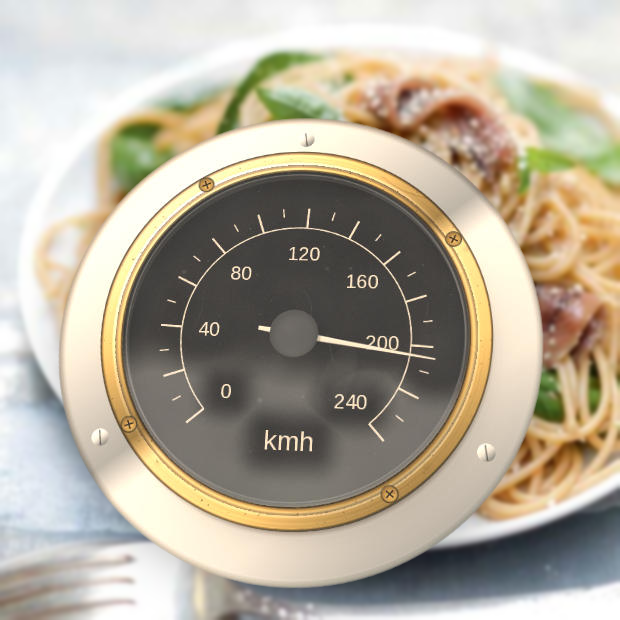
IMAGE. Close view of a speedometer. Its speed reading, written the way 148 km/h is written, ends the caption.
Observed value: 205 km/h
